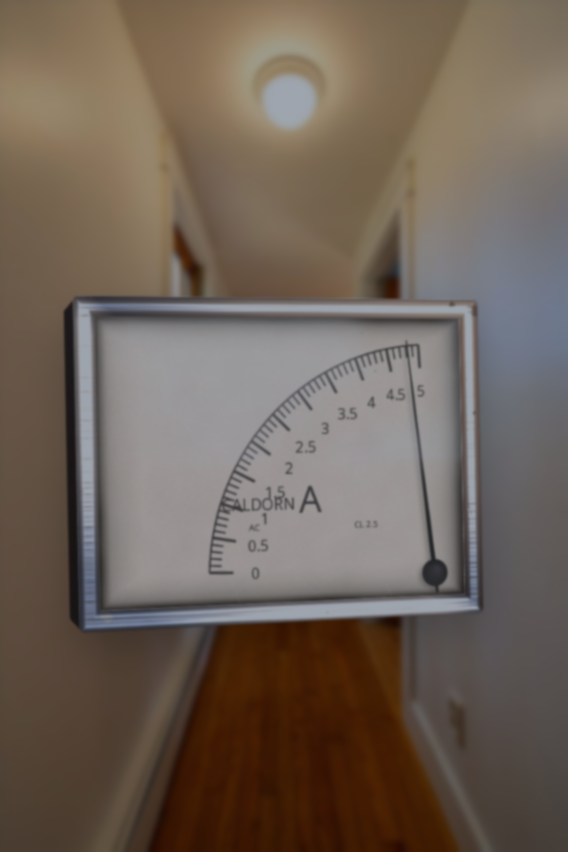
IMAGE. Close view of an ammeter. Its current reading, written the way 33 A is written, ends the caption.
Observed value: 4.8 A
